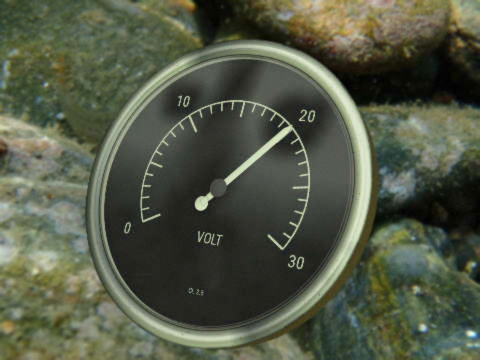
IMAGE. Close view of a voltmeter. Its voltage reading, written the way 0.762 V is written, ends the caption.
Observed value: 20 V
